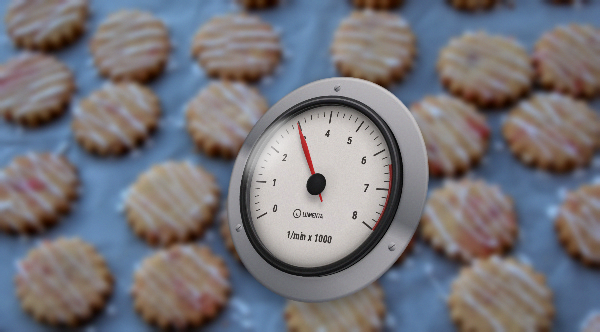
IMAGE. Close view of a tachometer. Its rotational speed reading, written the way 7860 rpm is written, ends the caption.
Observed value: 3000 rpm
